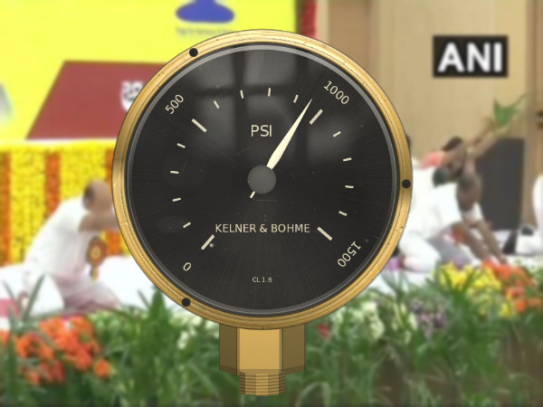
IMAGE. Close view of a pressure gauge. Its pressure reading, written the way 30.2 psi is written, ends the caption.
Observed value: 950 psi
